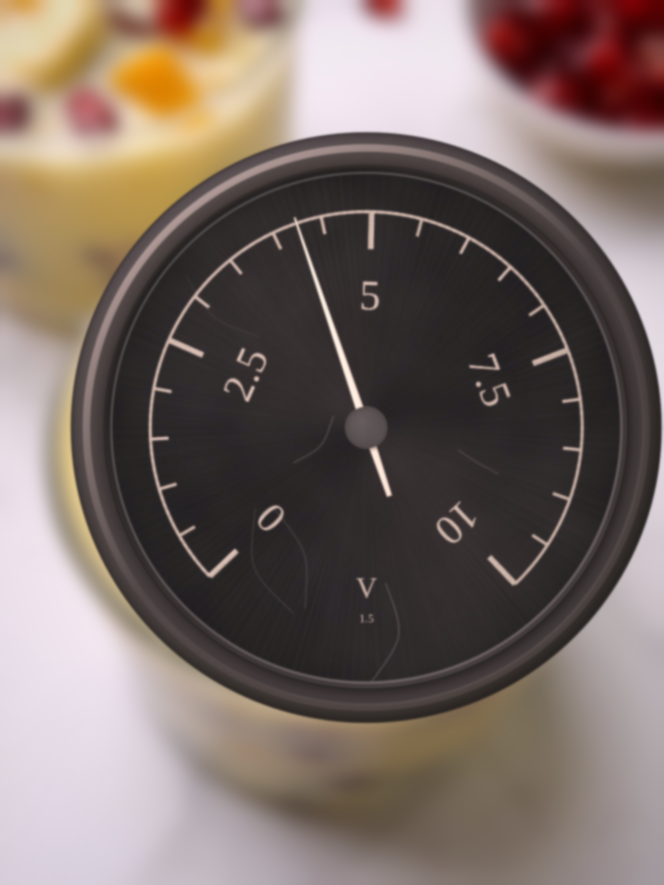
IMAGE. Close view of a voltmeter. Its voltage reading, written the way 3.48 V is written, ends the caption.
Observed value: 4.25 V
